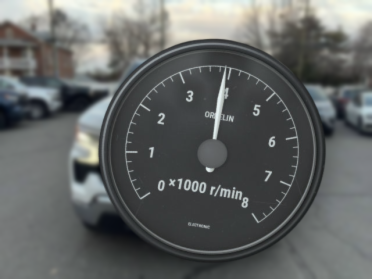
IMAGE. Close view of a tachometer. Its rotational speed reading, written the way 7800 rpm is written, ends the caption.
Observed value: 3900 rpm
